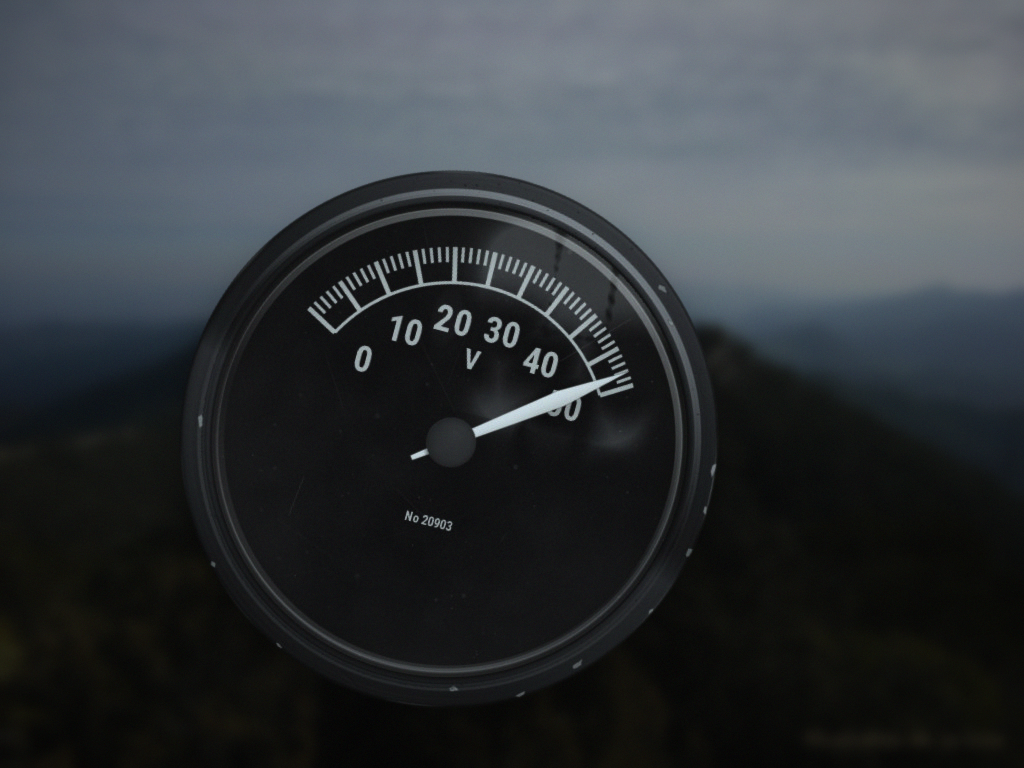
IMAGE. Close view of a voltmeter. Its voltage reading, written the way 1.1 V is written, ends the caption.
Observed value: 48 V
